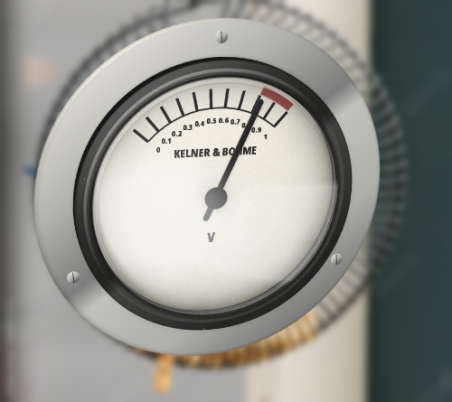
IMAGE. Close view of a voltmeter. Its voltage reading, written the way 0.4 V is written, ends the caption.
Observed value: 0.8 V
